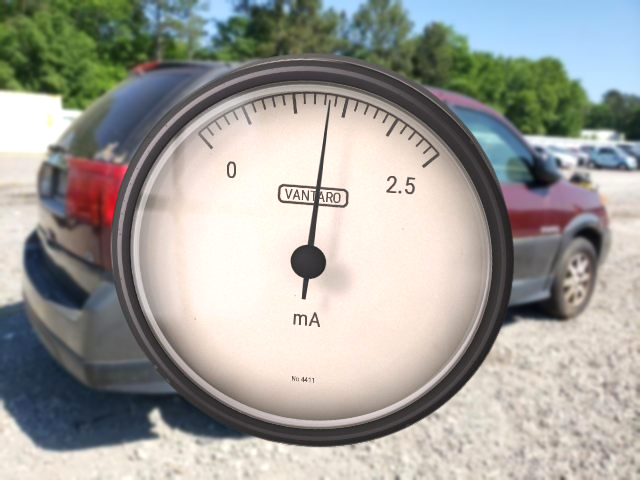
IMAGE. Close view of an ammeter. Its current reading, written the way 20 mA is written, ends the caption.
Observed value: 1.35 mA
